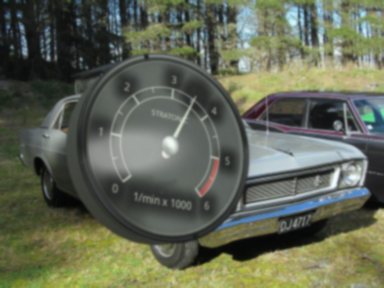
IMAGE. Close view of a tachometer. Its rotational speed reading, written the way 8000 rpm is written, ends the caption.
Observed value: 3500 rpm
